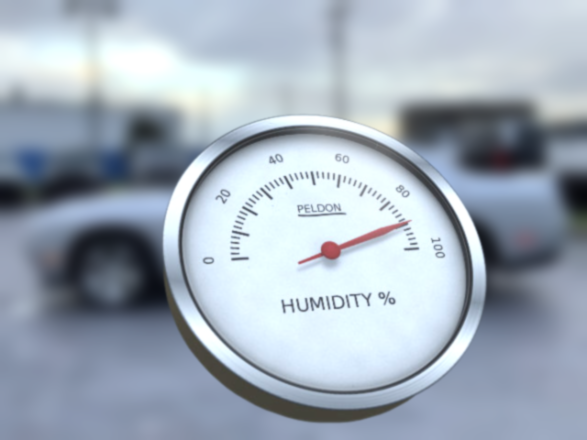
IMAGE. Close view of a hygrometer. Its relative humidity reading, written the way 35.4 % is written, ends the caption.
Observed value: 90 %
